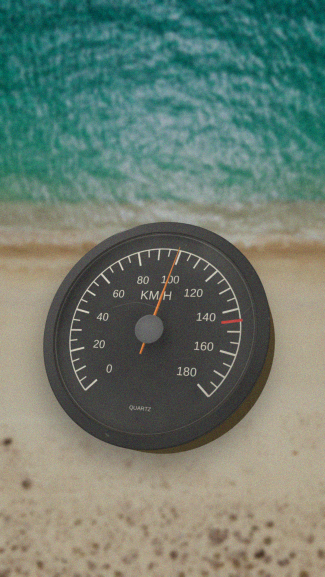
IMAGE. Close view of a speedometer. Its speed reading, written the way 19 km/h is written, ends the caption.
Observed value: 100 km/h
